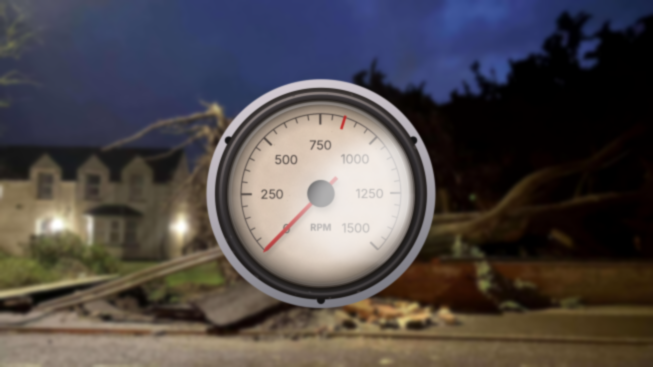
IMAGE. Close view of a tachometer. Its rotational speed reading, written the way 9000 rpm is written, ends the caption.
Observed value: 0 rpm
